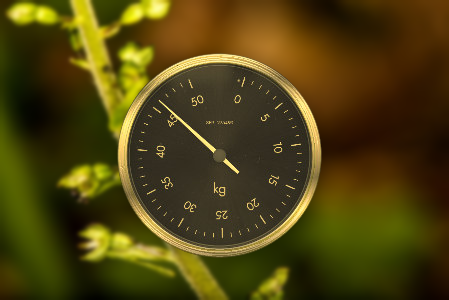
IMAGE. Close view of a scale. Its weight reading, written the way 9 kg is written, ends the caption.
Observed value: 46 kg
